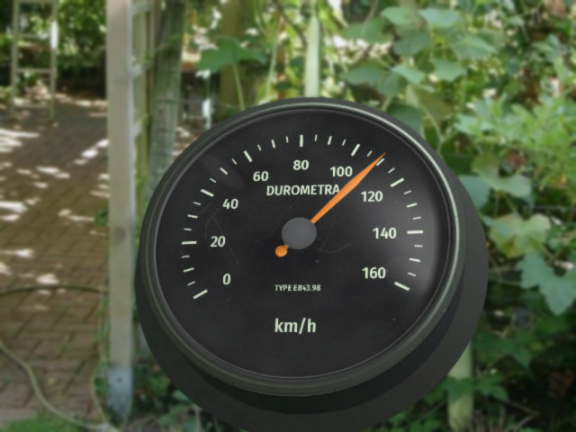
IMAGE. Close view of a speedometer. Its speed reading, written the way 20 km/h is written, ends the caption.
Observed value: 110 km/h
